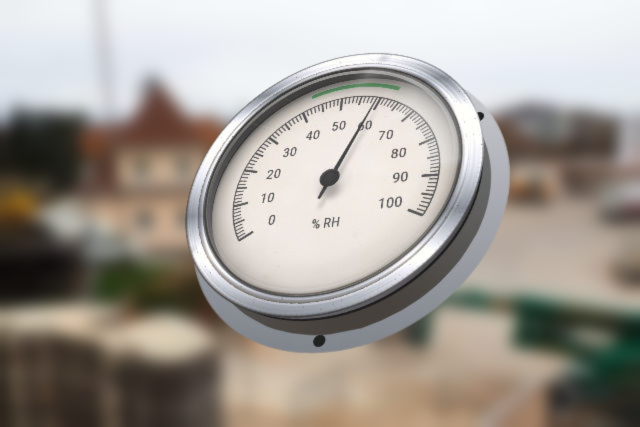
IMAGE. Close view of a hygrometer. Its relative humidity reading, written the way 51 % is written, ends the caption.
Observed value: 60 %
